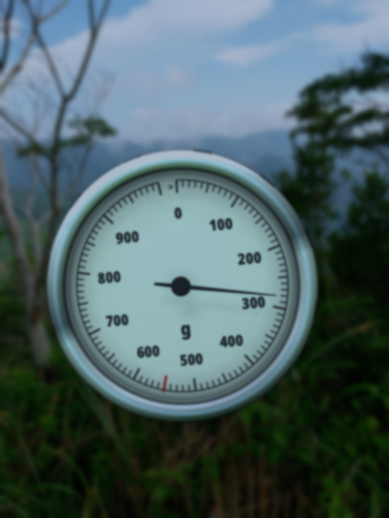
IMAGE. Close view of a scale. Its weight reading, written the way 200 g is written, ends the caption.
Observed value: 280 g
